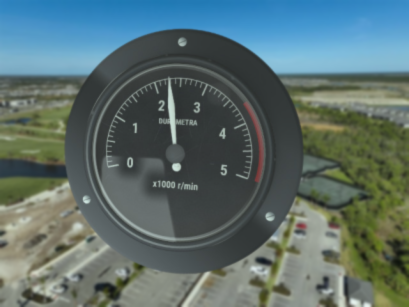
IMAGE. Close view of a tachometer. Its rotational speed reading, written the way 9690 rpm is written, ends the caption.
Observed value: 2300 rpm
